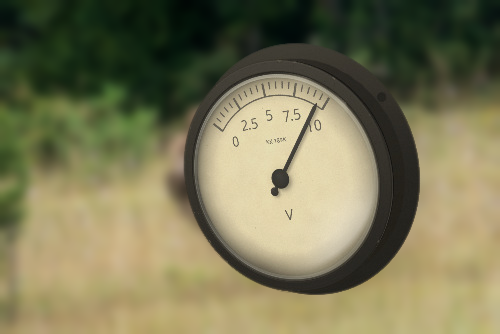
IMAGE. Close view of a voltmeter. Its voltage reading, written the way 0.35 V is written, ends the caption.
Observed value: 9.5 V
